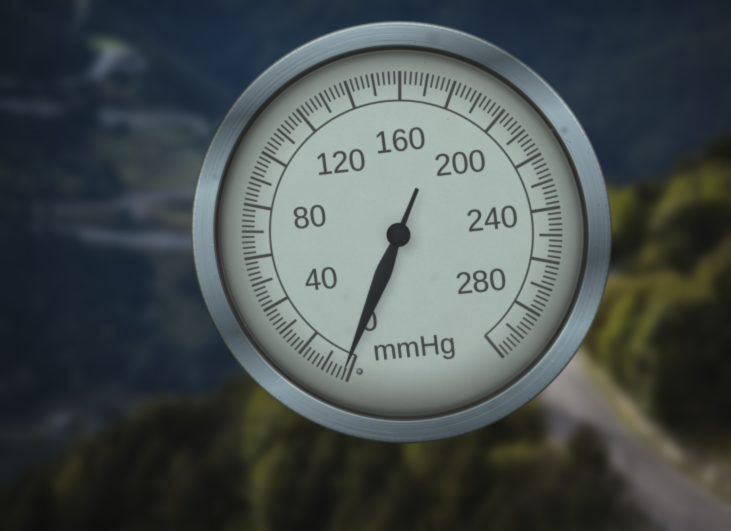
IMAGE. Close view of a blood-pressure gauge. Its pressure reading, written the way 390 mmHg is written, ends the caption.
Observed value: 2 mmHg
